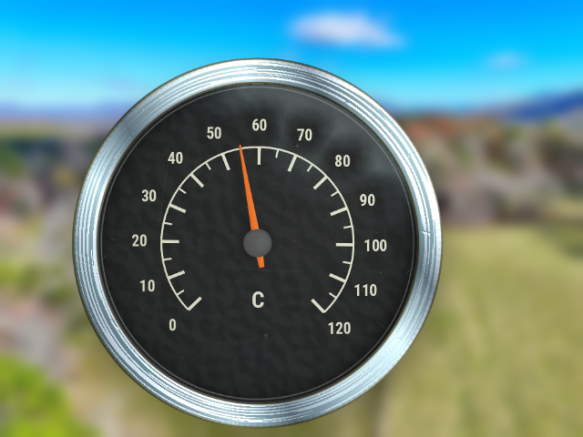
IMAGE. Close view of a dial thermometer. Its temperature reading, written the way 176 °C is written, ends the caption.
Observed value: 55 °C
